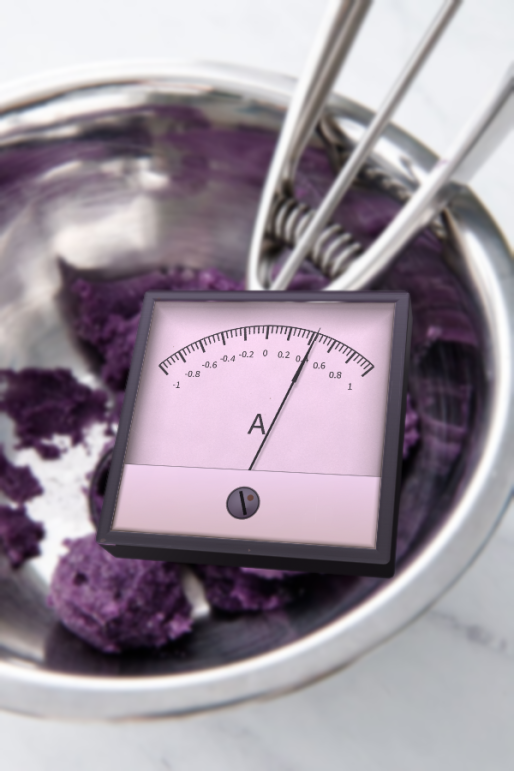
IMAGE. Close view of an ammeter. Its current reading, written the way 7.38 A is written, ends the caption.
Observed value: 0.44 A
